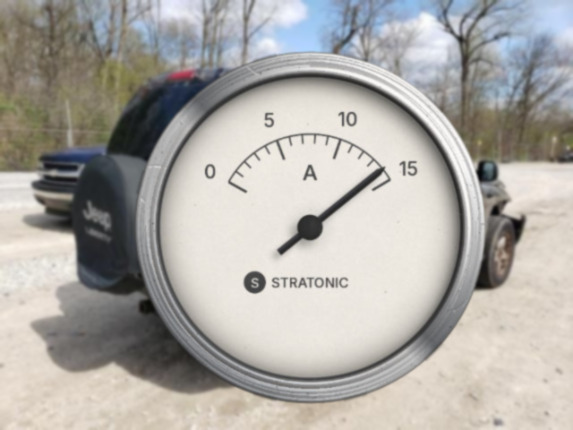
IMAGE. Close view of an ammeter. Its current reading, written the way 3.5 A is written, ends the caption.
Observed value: 14 A
